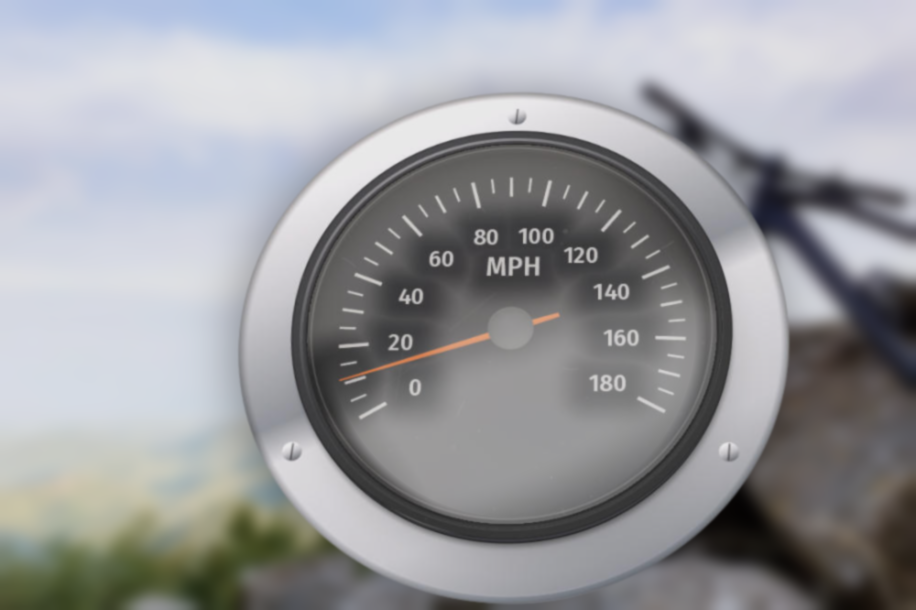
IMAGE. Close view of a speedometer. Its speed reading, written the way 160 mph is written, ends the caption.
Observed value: 10 mph
